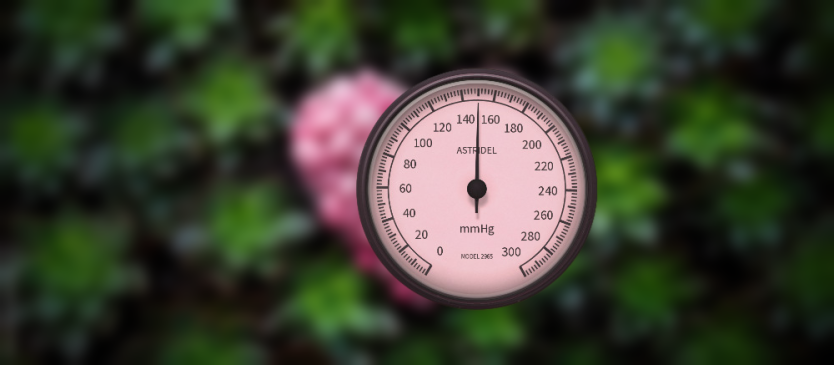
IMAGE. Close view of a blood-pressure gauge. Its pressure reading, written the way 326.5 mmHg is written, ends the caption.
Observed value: 150 mmHg
